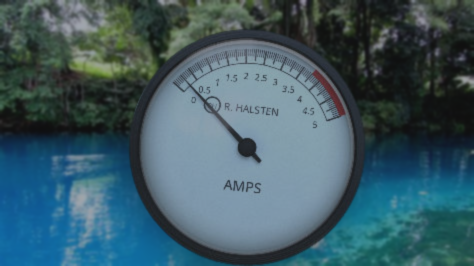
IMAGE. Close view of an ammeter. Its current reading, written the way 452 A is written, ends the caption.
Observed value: 0.25 A
